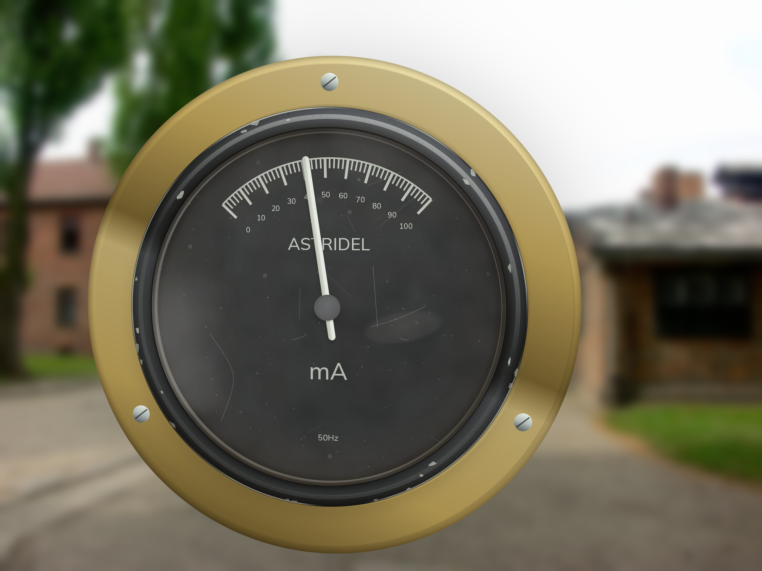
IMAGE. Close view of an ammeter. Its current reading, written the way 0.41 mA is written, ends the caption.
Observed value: 42 mA
